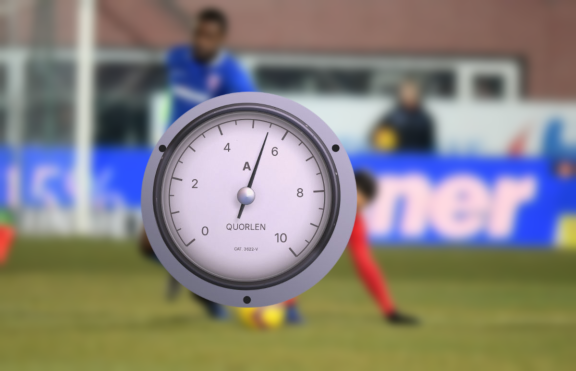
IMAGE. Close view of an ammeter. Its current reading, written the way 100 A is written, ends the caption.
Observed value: 5.5 A
